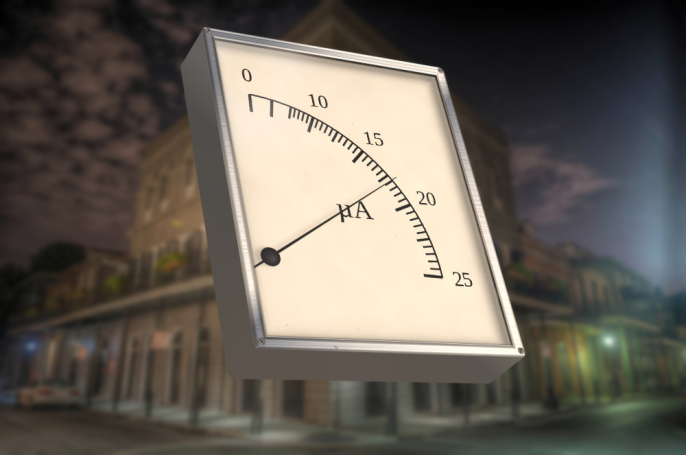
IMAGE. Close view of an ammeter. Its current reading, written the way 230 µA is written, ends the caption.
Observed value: 18 µA
